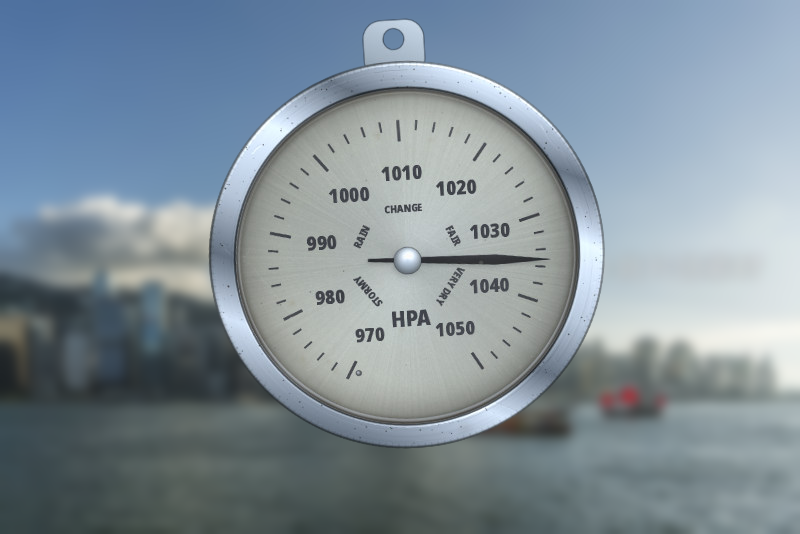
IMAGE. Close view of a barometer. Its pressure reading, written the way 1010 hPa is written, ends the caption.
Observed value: 1035 hPa
